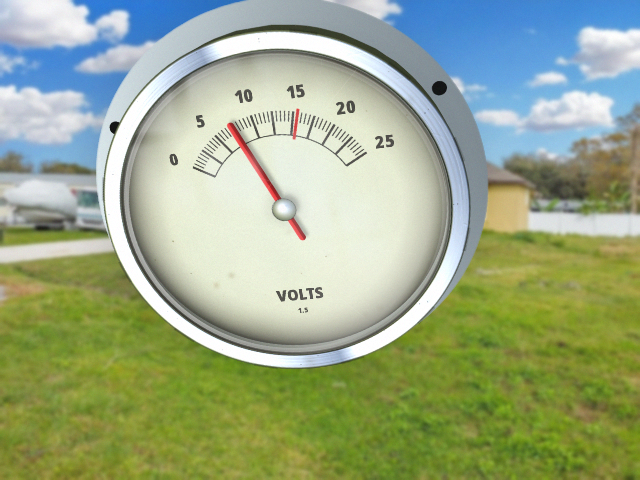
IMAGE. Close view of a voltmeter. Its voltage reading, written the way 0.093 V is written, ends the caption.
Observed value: 7.5 V
